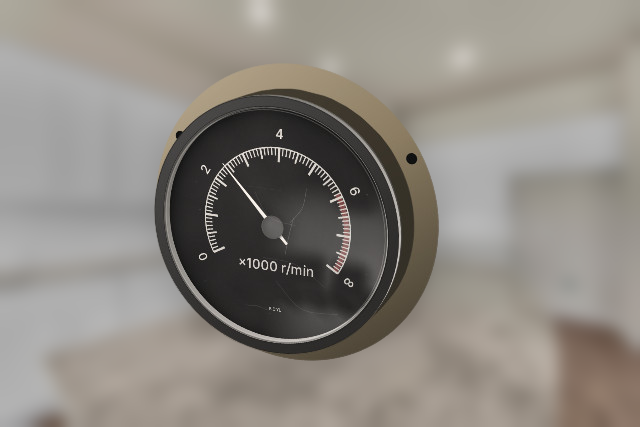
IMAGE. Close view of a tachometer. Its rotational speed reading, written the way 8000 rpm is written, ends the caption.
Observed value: 2500 rpm
